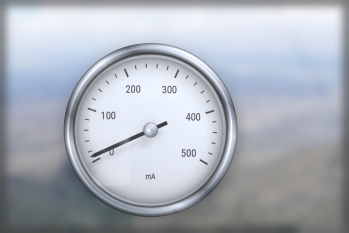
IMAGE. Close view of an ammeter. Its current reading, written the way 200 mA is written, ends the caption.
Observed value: 10 mA
